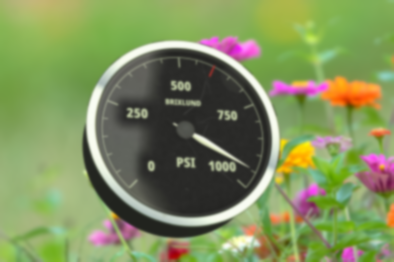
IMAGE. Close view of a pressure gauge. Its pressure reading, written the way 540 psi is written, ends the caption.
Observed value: 950 psi
